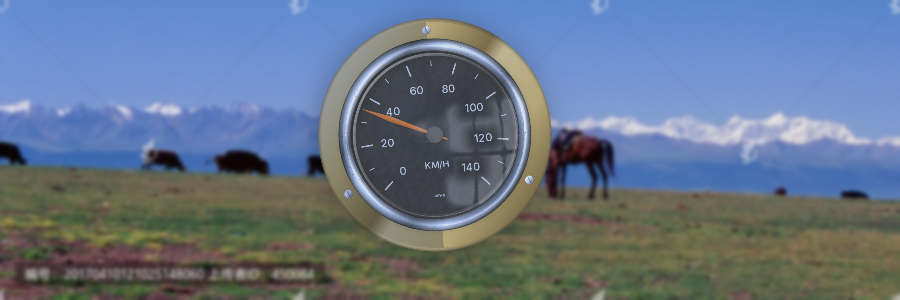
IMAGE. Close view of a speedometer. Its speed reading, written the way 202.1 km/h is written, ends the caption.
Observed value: 35 km/h
